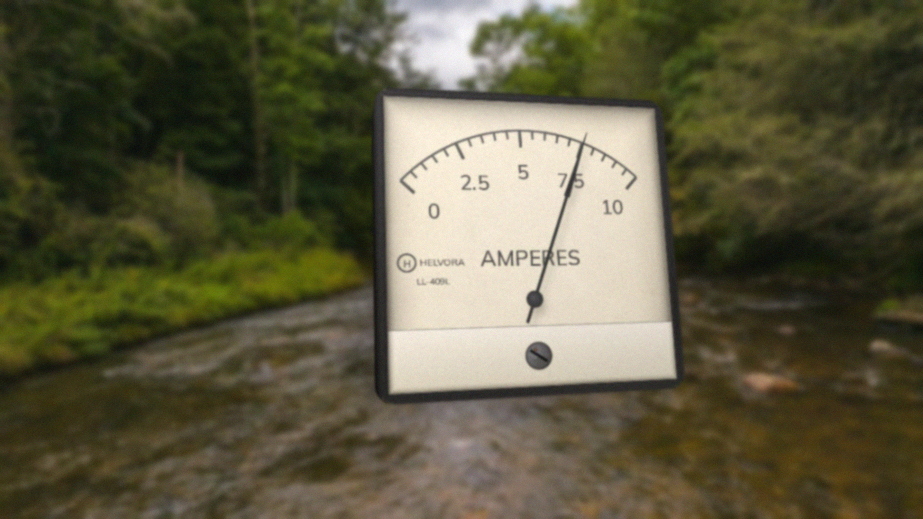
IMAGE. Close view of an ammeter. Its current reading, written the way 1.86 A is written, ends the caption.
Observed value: 7.5 A
